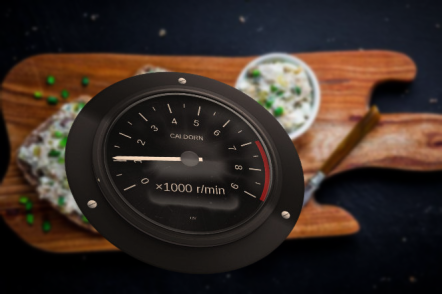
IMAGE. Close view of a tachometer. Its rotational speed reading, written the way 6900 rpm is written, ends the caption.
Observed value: 1000 rpm
